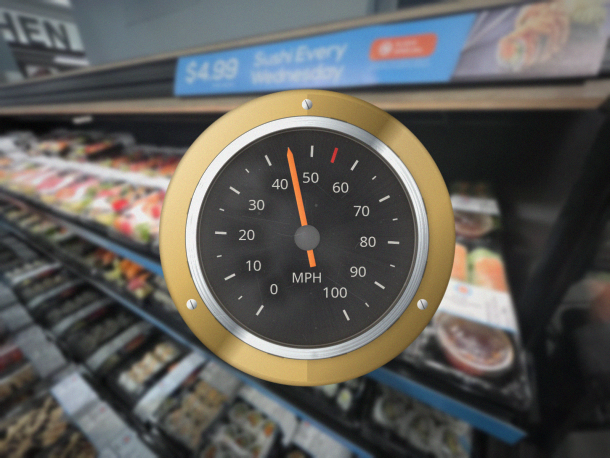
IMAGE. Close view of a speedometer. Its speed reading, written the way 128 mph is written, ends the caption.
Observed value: 45 mph
